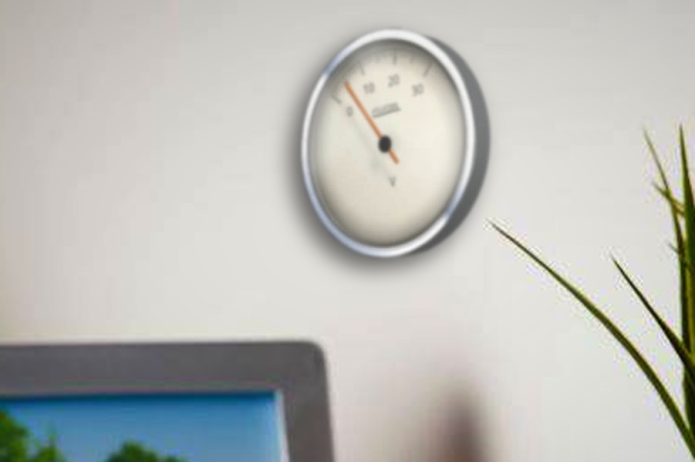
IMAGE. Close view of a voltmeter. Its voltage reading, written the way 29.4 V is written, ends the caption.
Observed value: 5 V
